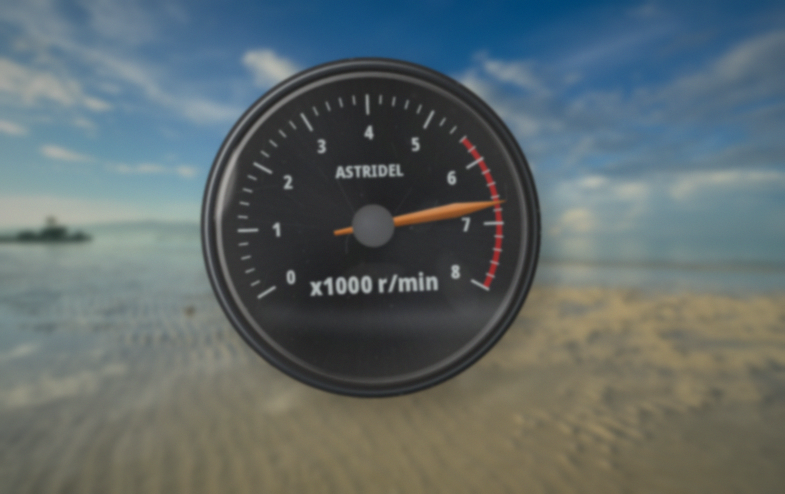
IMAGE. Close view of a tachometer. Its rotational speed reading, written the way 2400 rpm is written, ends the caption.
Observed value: 6700 rpm
